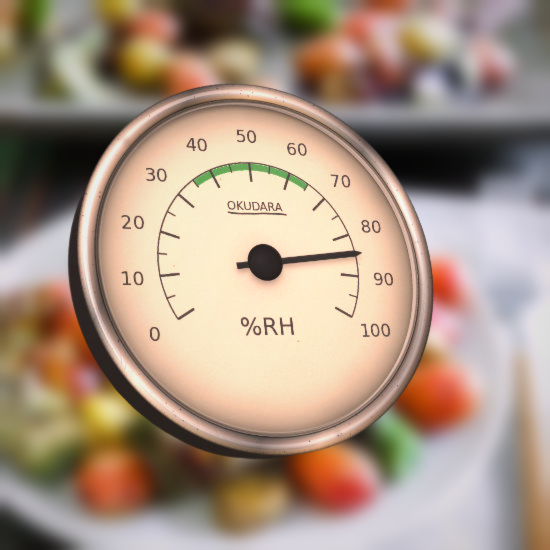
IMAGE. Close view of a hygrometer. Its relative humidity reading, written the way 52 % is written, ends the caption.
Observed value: 85 %
